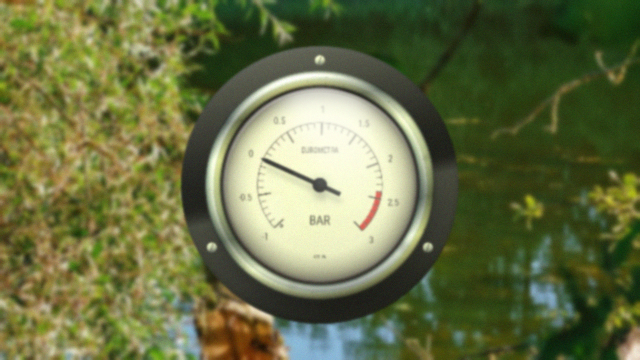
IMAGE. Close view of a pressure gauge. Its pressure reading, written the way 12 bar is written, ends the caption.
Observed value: 0 bar
